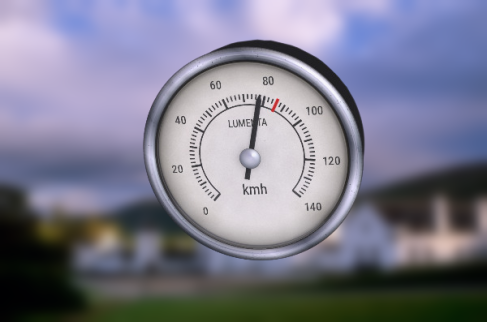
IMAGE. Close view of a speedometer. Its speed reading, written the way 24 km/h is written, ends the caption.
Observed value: 78 km/h
